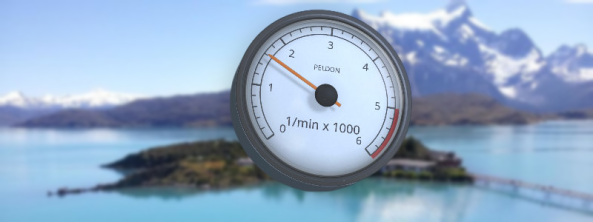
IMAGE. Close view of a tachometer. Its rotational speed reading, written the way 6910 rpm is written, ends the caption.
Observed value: 1600 rpm
